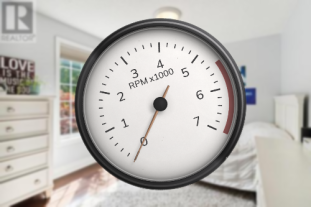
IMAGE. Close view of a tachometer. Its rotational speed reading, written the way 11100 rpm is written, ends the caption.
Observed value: 0 rpm
